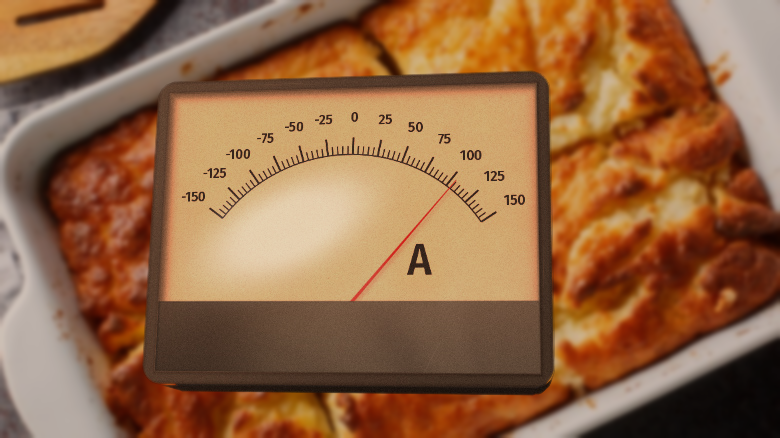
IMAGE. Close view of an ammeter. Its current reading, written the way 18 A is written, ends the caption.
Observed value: 105 A
